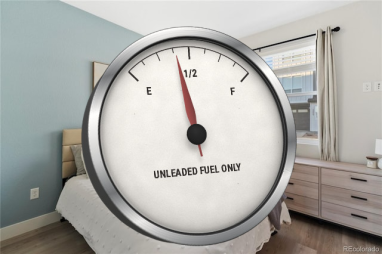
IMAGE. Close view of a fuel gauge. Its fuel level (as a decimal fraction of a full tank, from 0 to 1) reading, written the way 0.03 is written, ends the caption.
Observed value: 0.375
